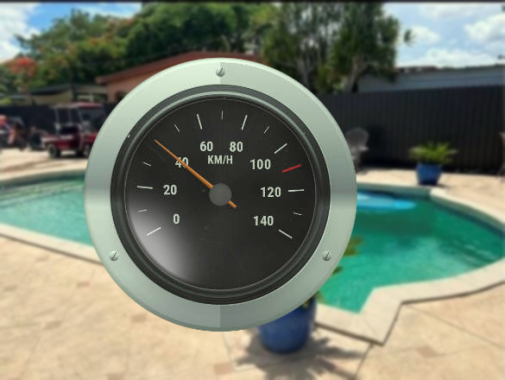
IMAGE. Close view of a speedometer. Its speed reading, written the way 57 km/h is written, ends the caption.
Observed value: 40 km/h
